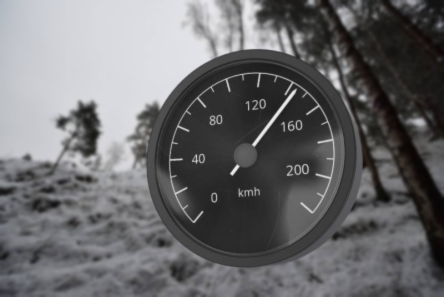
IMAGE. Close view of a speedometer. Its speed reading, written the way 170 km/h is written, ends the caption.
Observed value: 145 km/h
